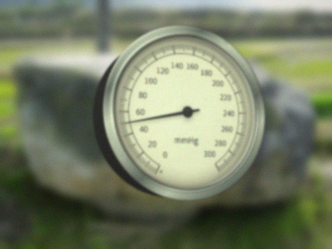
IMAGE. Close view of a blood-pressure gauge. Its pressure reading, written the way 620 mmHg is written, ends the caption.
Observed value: 50 mmHg
